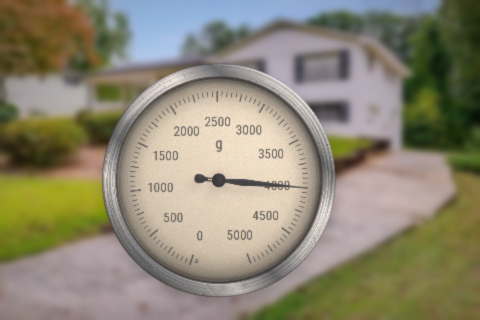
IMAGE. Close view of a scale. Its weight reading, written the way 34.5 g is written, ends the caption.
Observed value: 4000 g
